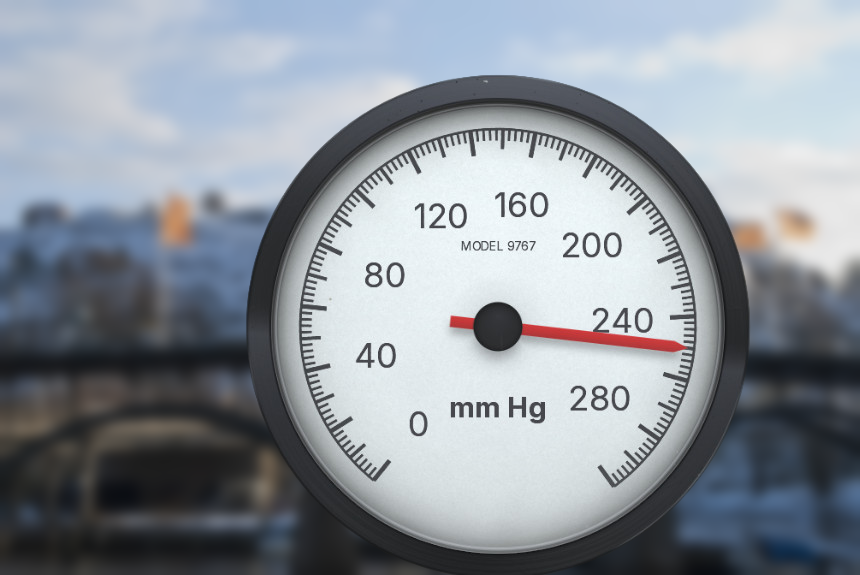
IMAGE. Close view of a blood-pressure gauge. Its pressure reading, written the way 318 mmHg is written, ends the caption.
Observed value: 250 mmHg
